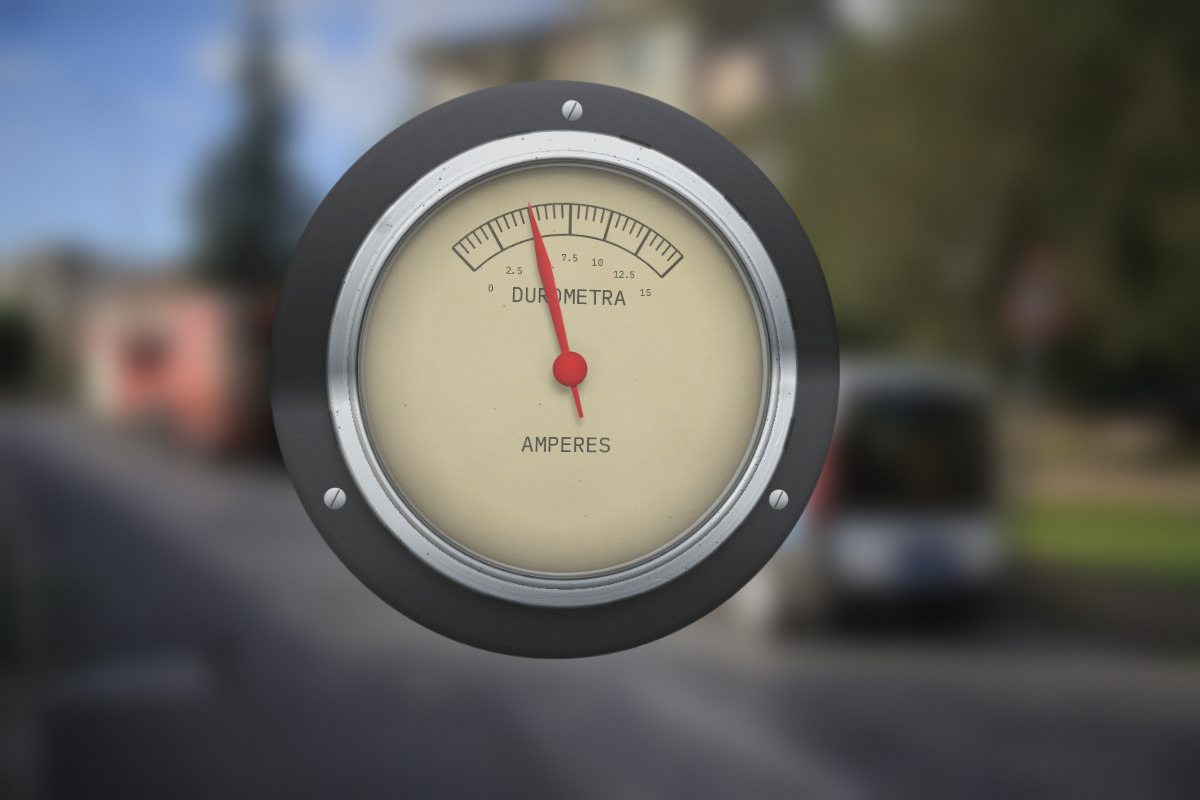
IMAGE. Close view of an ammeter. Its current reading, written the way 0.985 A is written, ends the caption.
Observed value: 5 A
